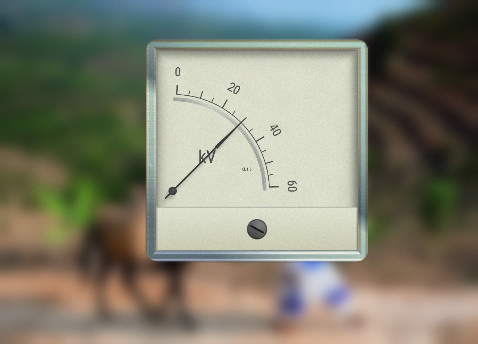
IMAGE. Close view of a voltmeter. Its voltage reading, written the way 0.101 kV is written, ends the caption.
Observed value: 30 kV
